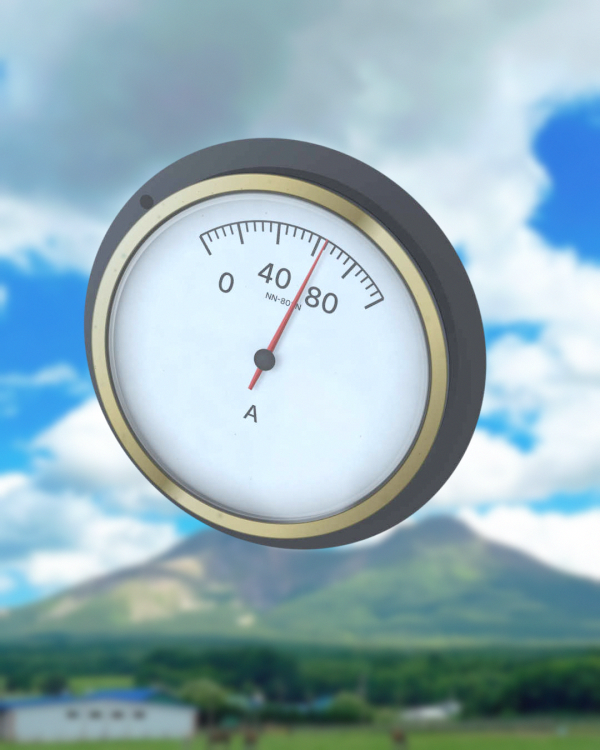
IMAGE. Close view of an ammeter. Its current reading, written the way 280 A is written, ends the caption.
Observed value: 64 A
